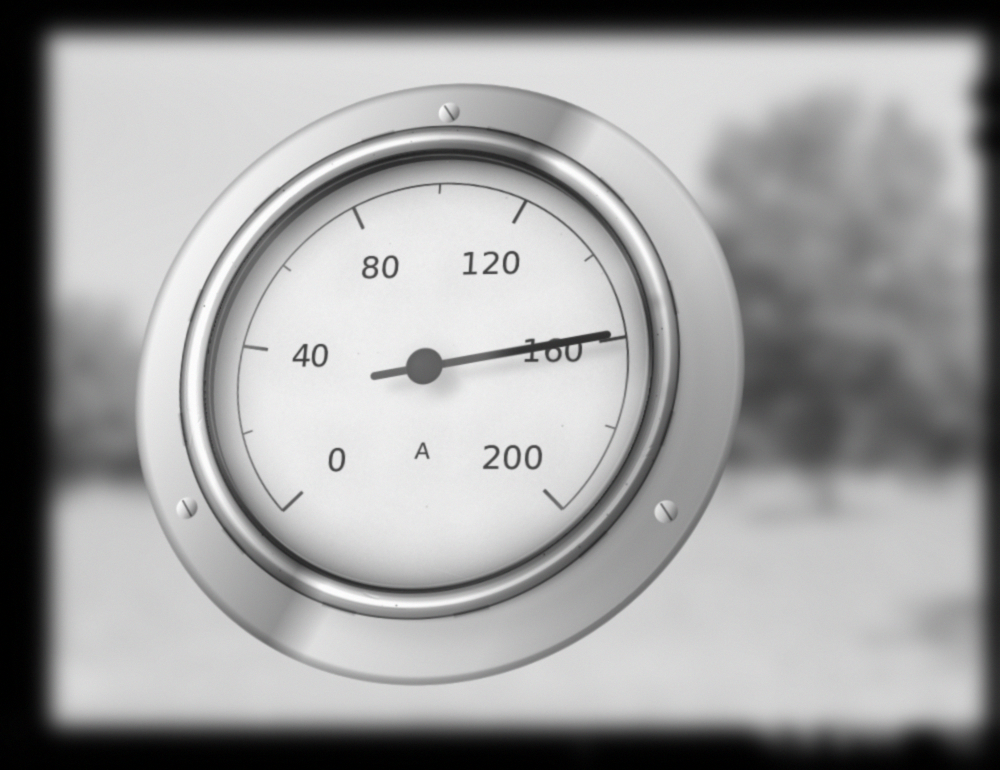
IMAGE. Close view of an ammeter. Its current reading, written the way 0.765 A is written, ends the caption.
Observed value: 160 A
